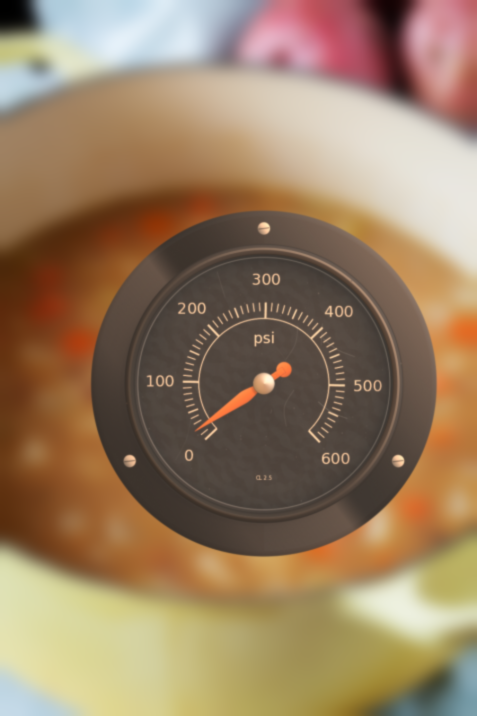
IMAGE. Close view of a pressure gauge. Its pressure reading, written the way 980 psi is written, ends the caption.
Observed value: 20 psi
